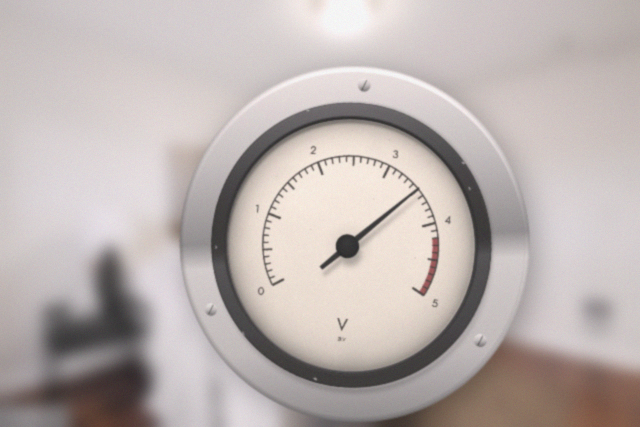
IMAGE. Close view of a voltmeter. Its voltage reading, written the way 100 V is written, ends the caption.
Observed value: 3.5 V
